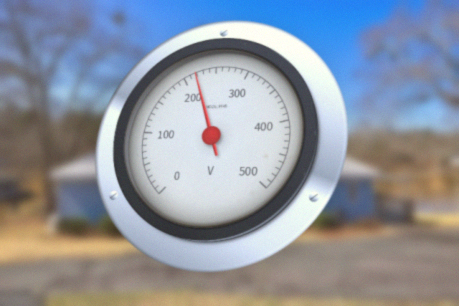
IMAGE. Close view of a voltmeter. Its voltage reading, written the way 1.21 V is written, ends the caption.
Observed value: 220 V
